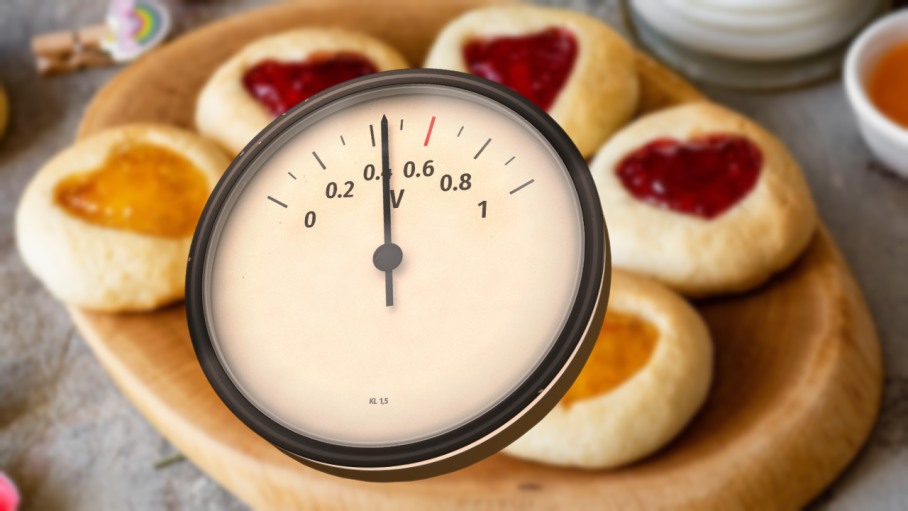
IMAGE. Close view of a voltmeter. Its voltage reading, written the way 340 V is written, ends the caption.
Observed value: 0.45 V
